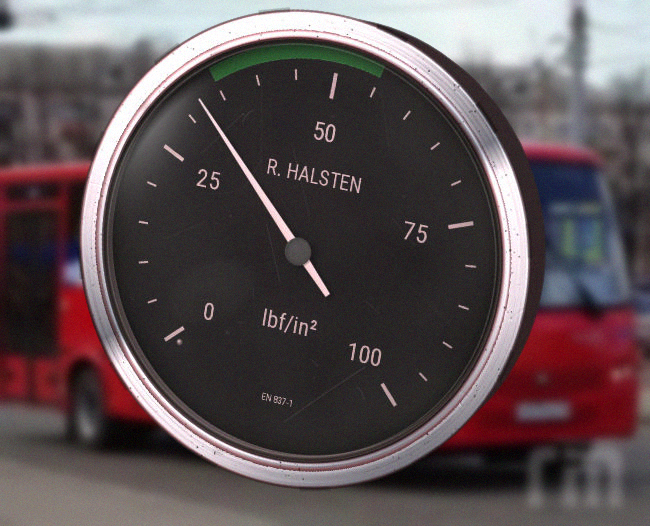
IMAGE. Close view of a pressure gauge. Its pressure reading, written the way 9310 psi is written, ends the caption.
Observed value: 32.5 psi
